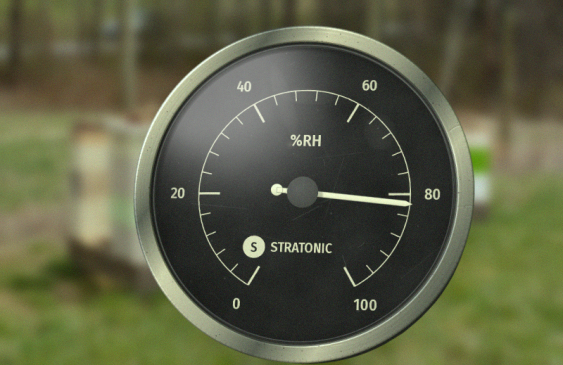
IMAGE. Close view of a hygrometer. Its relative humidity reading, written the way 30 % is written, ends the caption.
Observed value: 82 %
